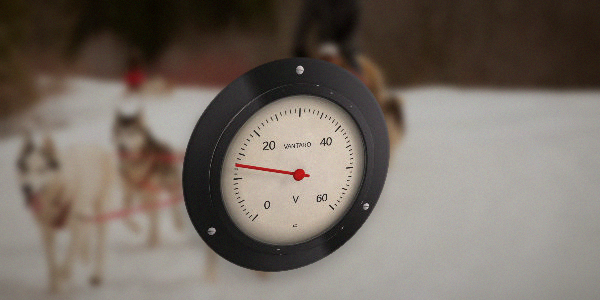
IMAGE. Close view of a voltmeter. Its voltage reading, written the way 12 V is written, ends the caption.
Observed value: 13 V
